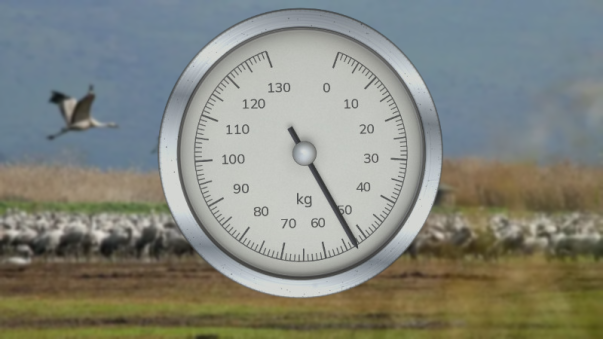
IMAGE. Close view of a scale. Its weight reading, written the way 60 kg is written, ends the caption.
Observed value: 53 kg
